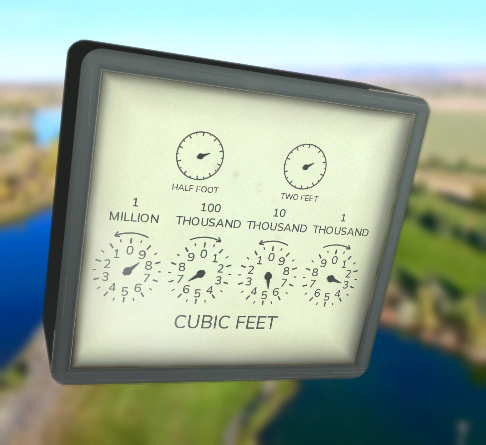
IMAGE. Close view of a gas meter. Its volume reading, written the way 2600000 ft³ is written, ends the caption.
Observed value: 865300 ft³
